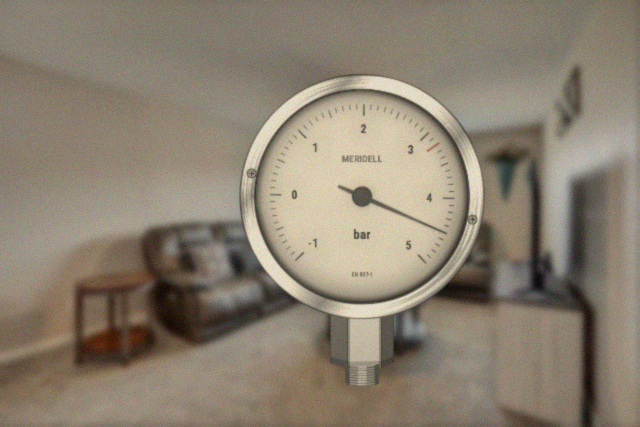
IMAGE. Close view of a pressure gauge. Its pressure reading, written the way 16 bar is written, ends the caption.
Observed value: 4.5 bar
